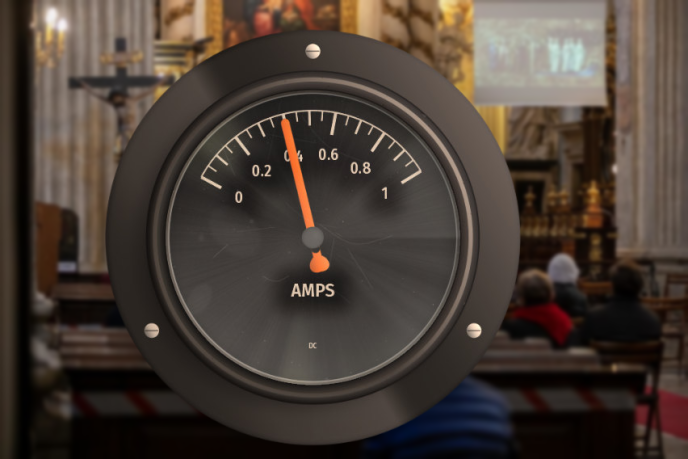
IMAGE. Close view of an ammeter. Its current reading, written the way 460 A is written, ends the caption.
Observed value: 0.4 A
